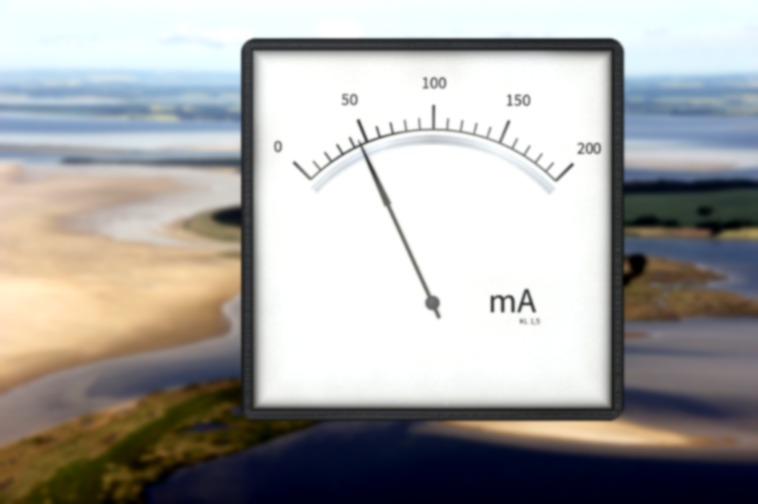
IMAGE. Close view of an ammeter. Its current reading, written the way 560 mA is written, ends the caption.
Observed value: 45 mA
